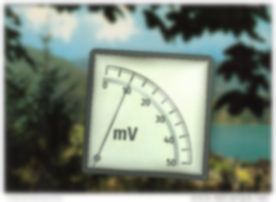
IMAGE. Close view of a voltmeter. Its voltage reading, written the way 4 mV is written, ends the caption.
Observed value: 10 mV
